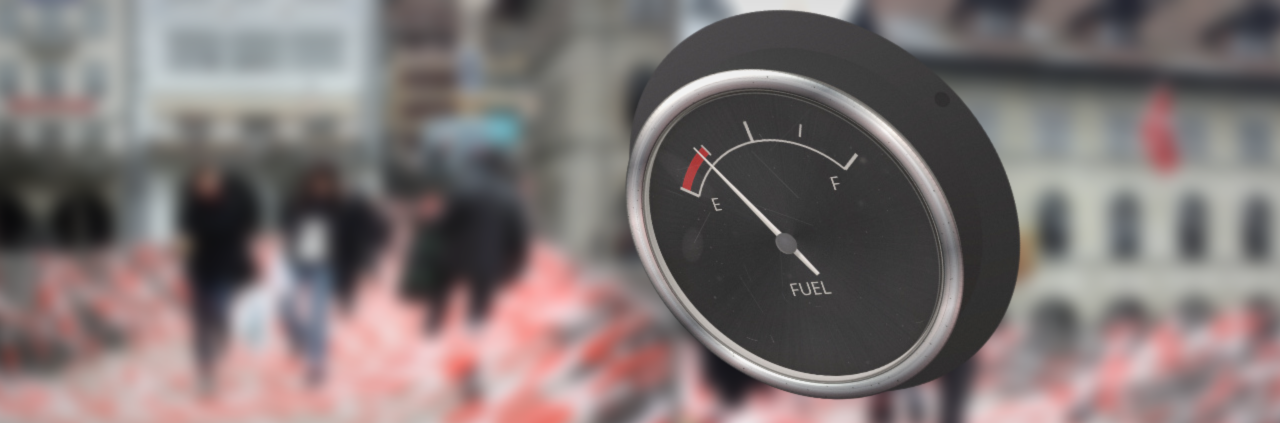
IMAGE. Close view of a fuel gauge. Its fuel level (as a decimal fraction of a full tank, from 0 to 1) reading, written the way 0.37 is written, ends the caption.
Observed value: 0.25
